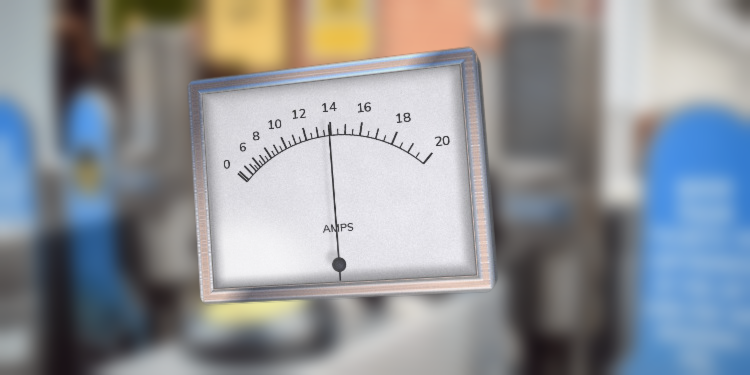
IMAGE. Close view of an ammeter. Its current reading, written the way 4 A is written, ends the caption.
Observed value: 14 A
